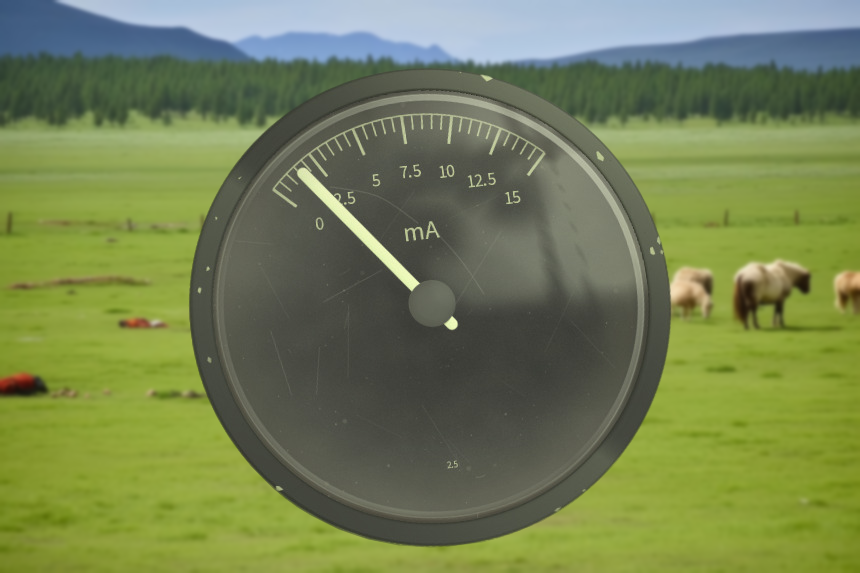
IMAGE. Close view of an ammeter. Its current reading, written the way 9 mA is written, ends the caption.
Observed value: 1.5 mA
